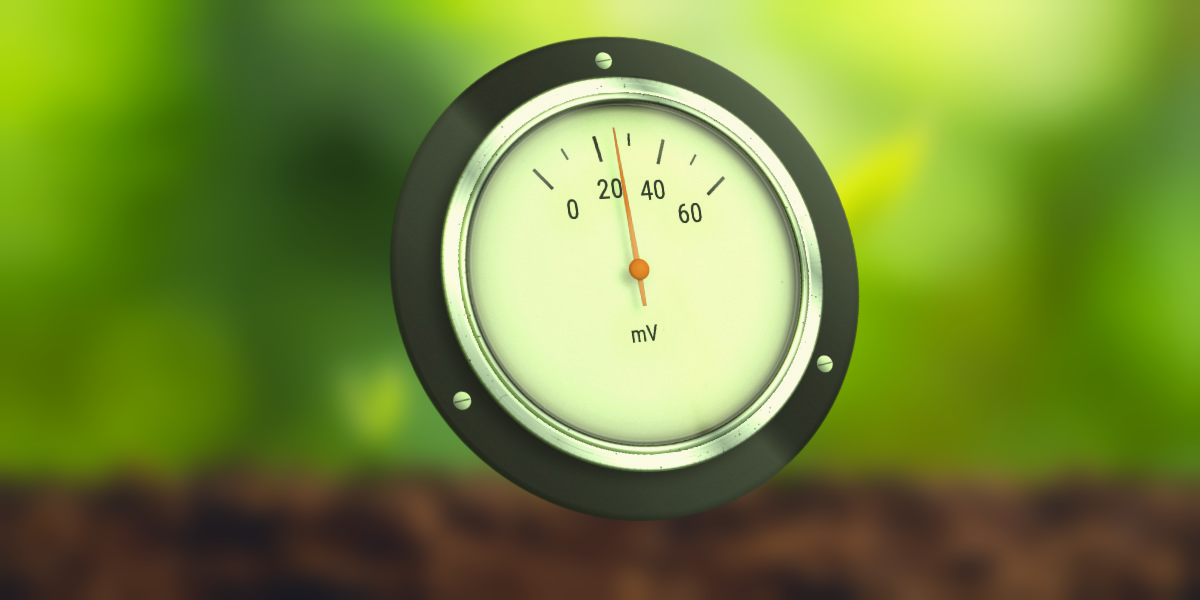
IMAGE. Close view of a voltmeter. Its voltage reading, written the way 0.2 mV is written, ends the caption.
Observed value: 25 mV
